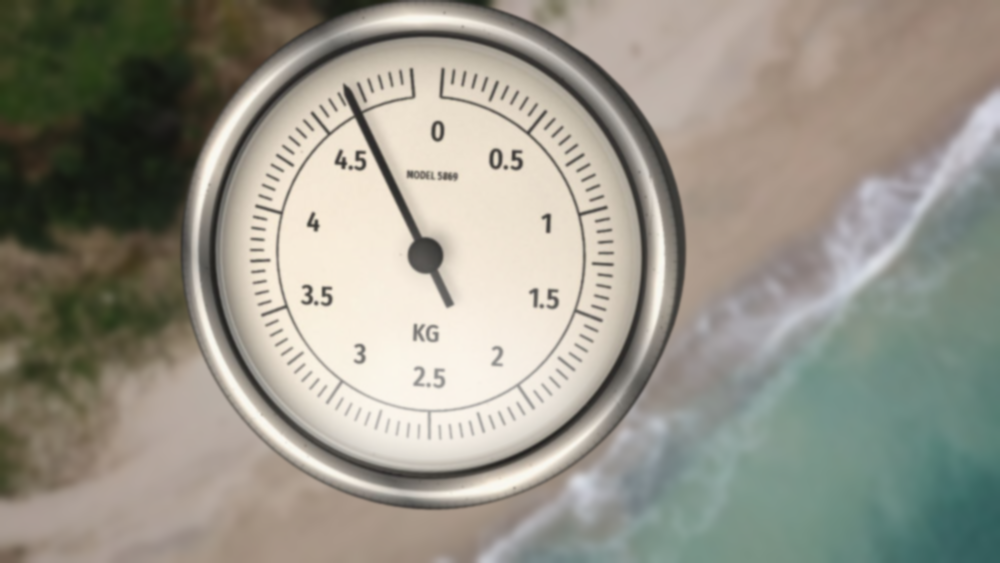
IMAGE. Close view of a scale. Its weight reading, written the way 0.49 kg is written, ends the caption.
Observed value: 4.7 kg
